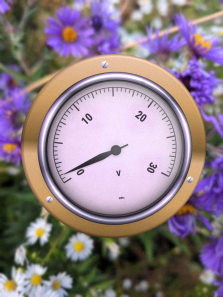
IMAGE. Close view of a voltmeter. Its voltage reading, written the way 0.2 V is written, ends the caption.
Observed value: 1 V
